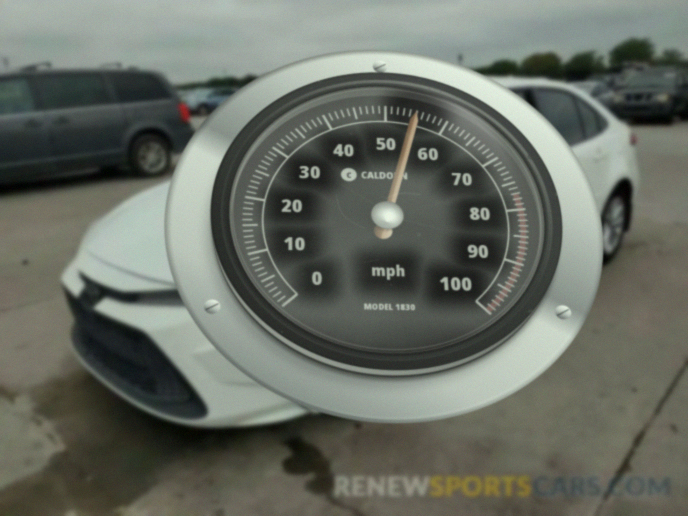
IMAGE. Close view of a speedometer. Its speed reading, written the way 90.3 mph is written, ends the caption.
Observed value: 55 mph
